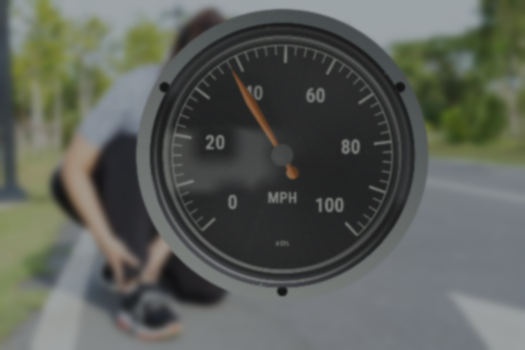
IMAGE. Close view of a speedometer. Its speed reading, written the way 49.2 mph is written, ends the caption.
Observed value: 38 mph
